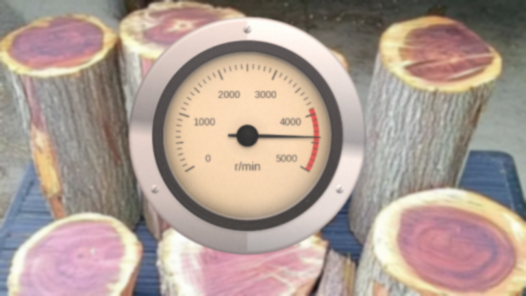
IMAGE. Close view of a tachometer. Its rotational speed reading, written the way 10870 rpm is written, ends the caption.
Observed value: 4400 rpm
